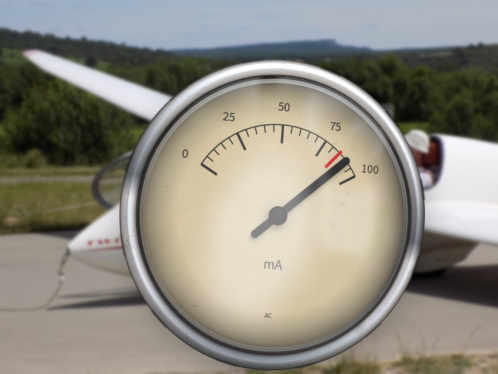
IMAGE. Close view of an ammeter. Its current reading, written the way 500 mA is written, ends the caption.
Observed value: 90 mA
